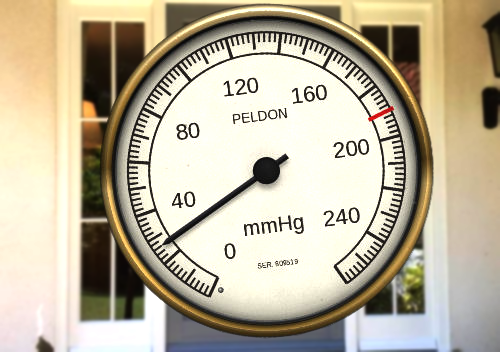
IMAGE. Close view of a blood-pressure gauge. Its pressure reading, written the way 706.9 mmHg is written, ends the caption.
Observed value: 26 mmHg
